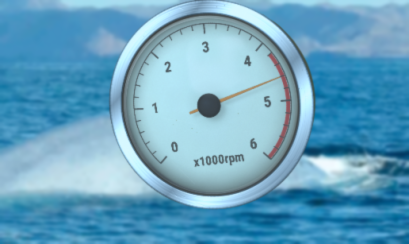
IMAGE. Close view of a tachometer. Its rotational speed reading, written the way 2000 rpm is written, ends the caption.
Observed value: 4600 rpm
